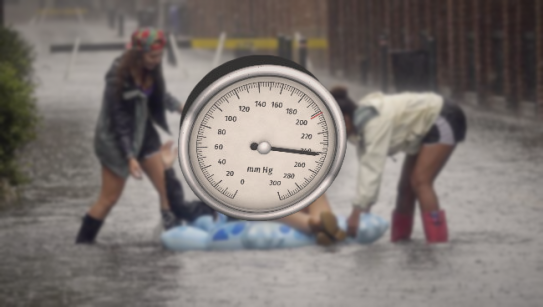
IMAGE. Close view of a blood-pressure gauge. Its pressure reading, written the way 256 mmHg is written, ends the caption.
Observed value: 240 mmHg
